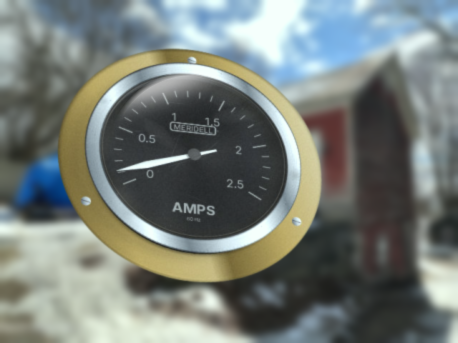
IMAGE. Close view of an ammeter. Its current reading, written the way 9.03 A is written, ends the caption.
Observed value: 0.1 A
